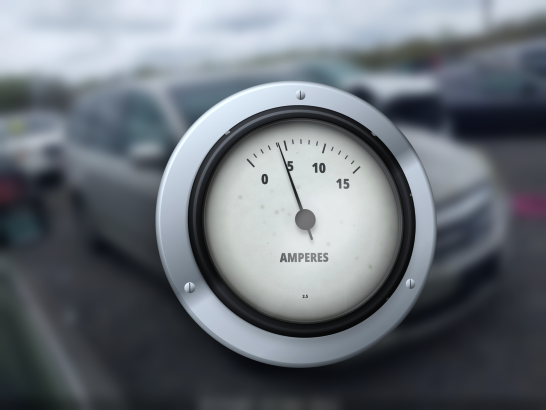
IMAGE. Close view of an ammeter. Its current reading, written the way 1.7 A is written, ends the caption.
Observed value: 4 A
